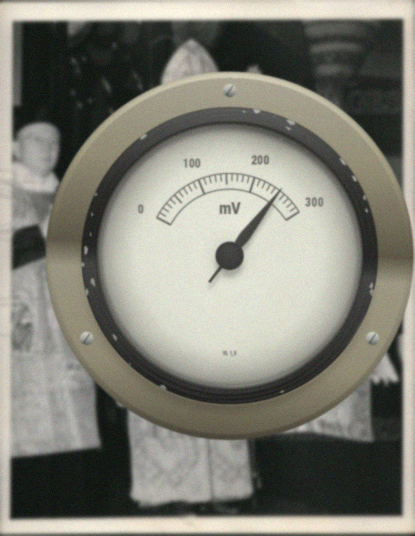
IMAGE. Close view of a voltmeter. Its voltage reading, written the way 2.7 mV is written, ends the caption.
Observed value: 250 mV
